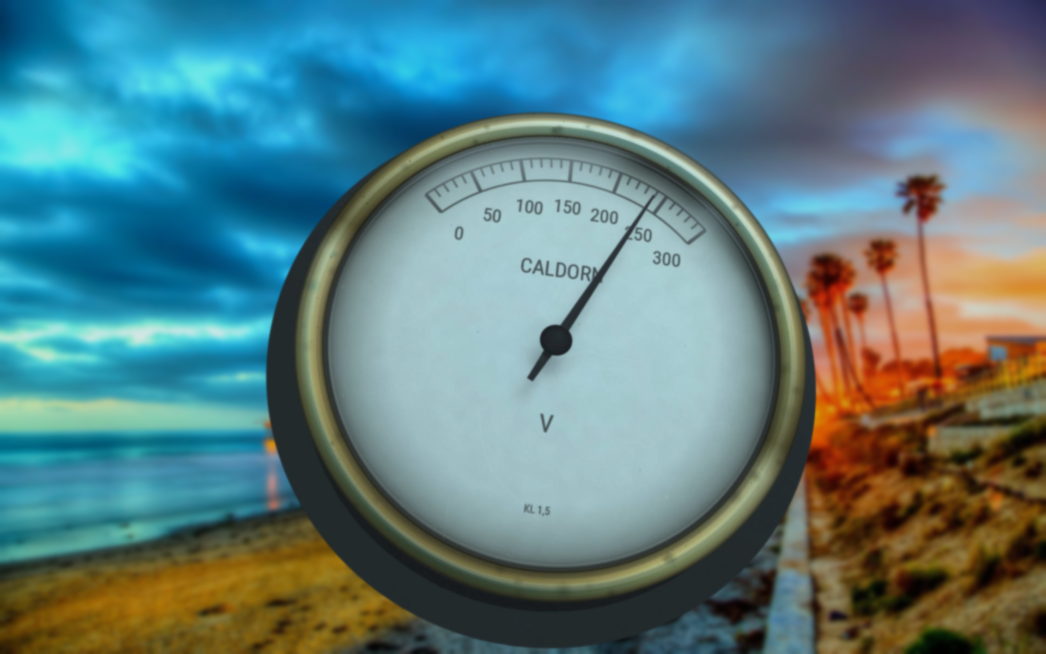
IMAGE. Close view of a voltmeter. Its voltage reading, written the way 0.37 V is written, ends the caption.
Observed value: 240 V
